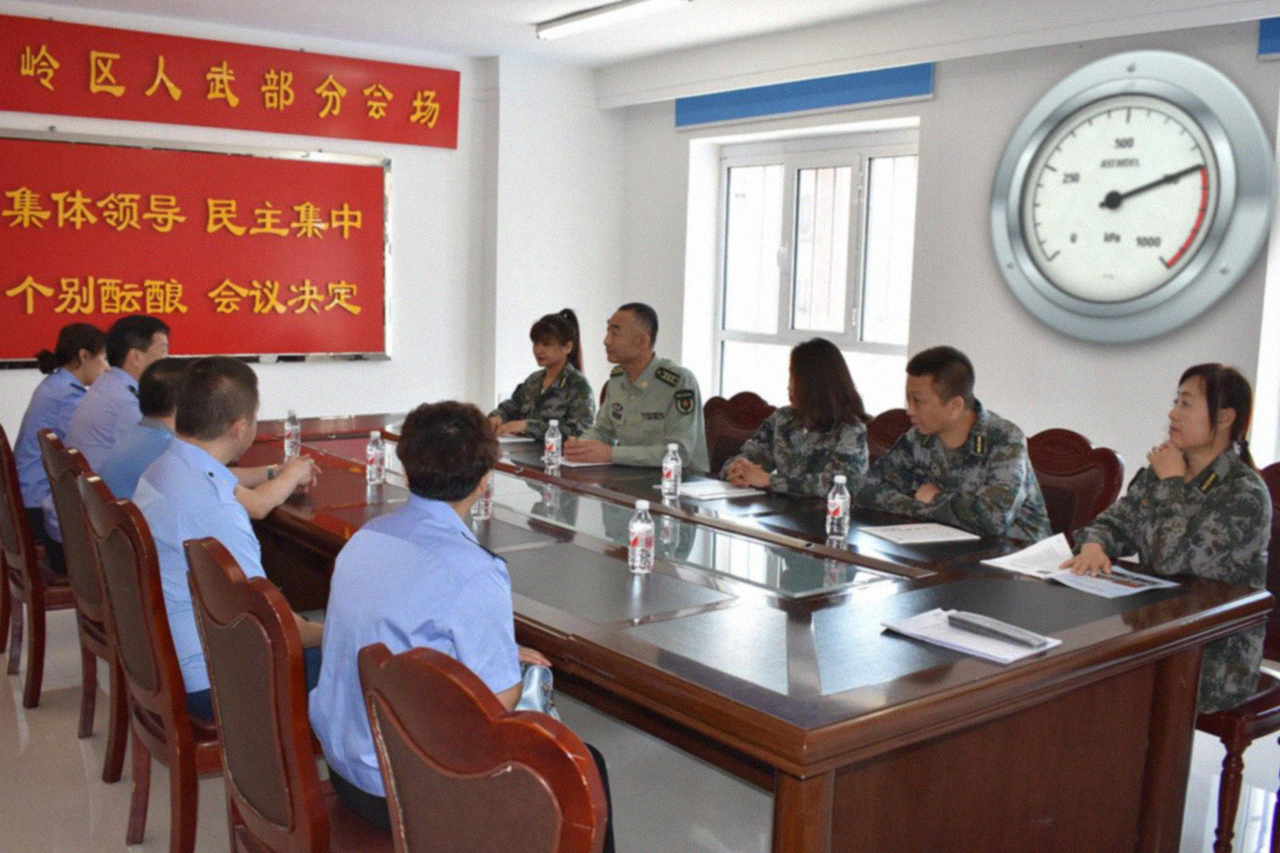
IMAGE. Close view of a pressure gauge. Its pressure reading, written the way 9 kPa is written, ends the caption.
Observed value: 750 kPa
